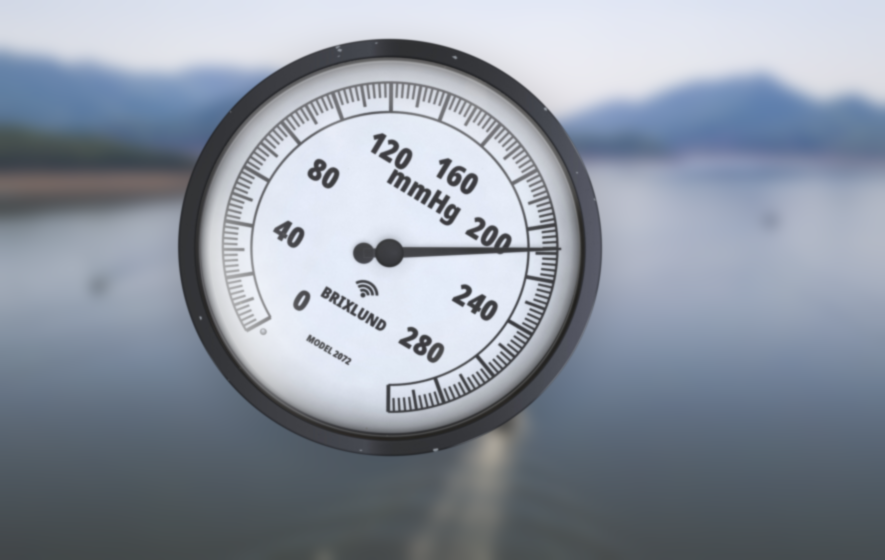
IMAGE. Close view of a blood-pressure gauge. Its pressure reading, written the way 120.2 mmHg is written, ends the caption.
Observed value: 208 mmHg
